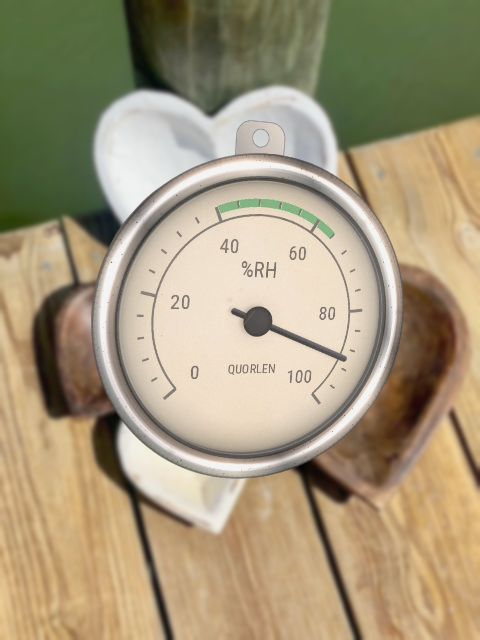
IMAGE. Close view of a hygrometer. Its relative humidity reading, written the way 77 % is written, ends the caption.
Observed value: 90 %
